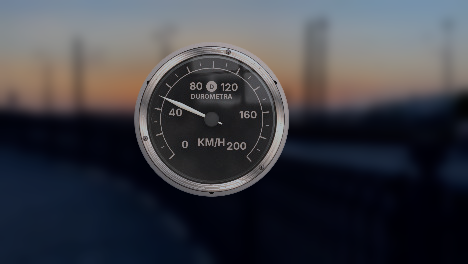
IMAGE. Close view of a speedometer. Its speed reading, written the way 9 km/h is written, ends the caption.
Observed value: 50 km/h
